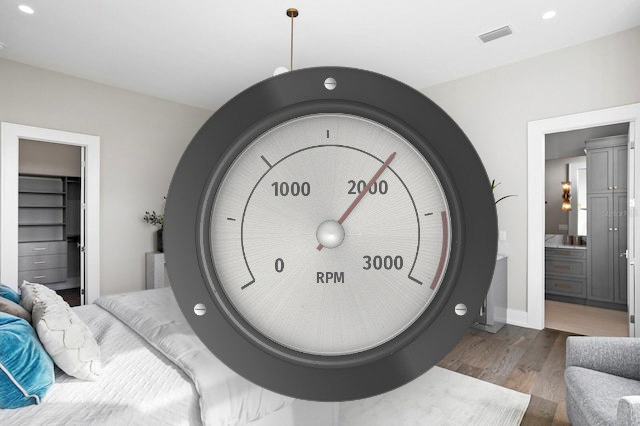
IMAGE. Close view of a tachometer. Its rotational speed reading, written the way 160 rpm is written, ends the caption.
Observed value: 2000 rpm
